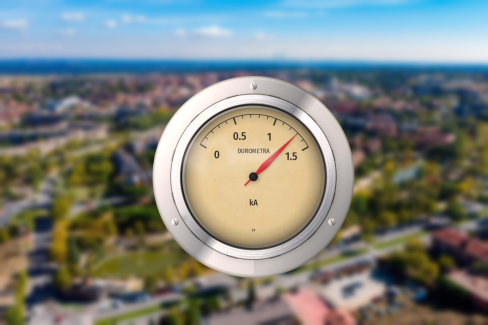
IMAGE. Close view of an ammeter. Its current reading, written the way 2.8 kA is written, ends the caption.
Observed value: 1.3 kA
